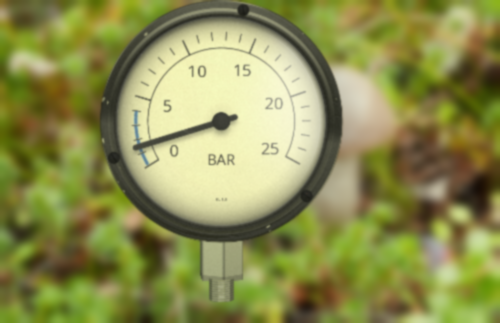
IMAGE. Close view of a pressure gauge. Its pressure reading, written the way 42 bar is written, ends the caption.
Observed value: 1.5 bar
